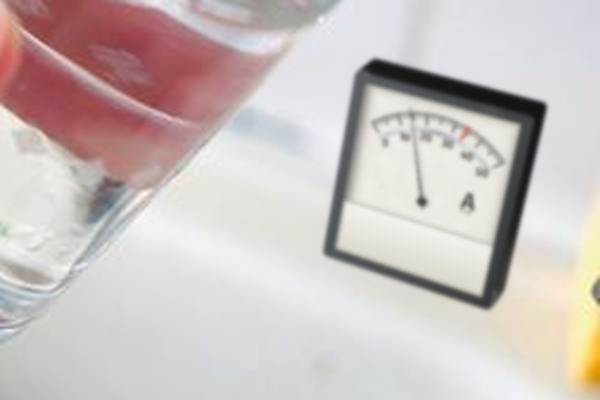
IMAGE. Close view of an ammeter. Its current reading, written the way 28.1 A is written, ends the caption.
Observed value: 15 A
